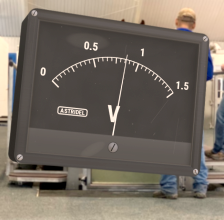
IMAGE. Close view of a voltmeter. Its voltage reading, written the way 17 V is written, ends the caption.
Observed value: 0.85 V
